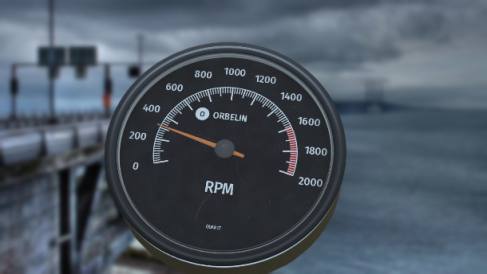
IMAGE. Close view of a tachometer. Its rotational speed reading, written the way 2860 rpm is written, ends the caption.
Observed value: 300 rpm
